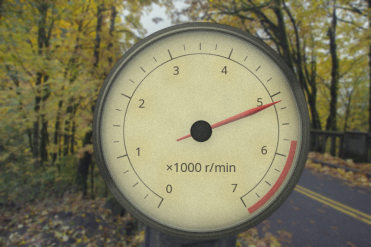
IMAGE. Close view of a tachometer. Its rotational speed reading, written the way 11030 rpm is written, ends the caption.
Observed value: 5125 rpm
